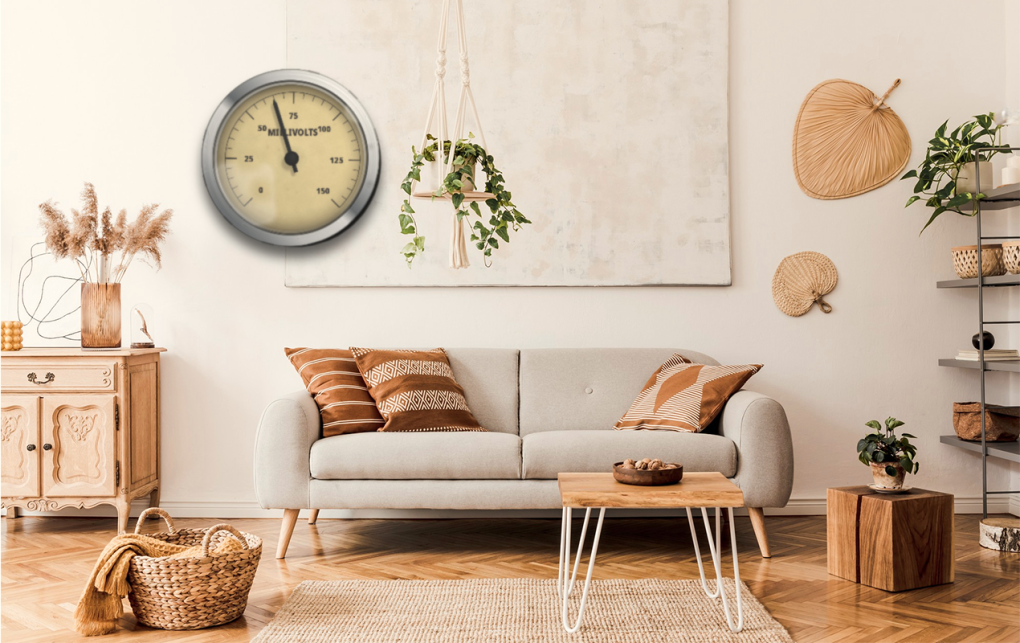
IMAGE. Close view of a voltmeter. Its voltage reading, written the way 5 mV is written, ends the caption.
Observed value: 65 mV
